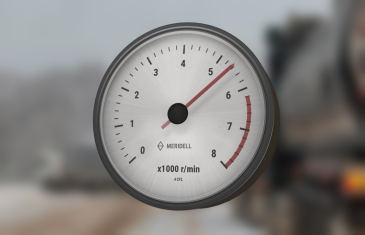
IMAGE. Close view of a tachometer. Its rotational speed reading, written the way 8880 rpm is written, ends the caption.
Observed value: 5400 rpm
